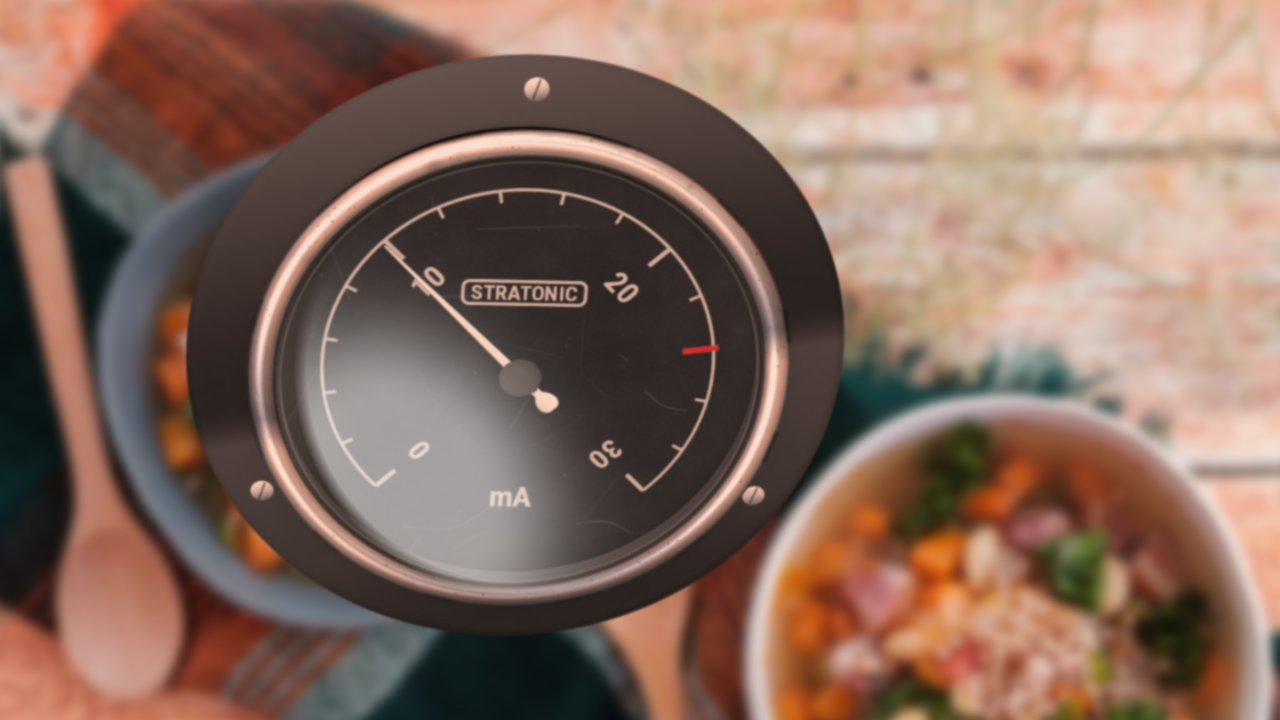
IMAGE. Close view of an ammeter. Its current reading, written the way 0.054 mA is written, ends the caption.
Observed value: 10 mA
